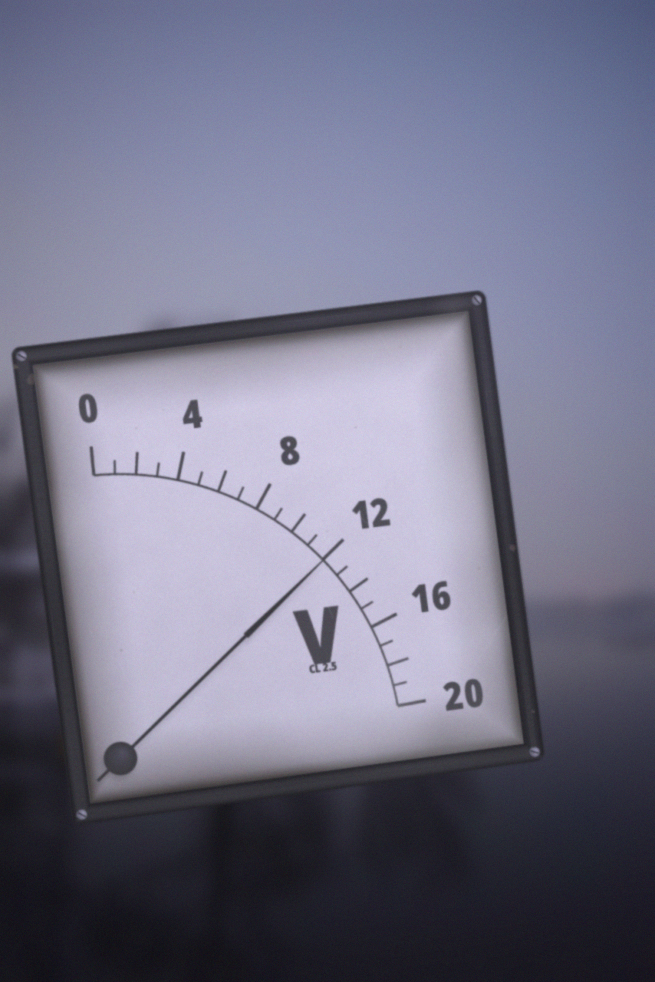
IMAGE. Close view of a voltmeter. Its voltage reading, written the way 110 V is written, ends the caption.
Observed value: 12 V
